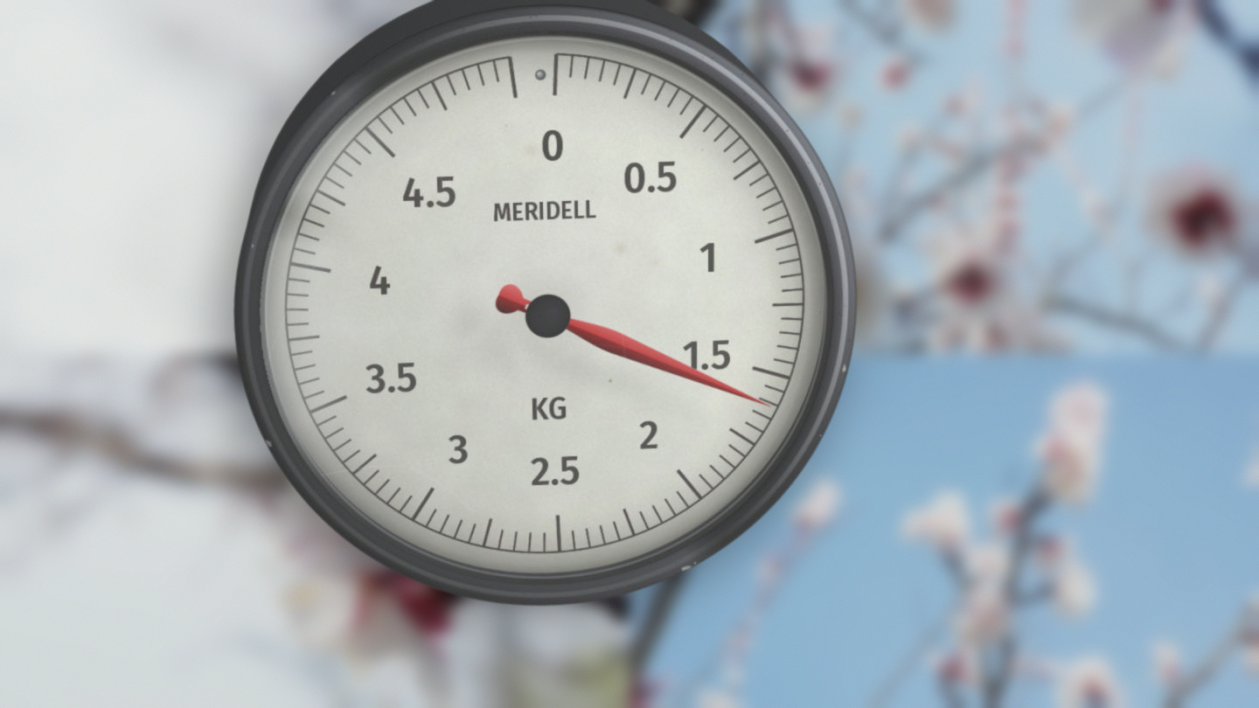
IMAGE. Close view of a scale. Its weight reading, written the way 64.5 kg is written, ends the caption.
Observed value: 1.6 kg
